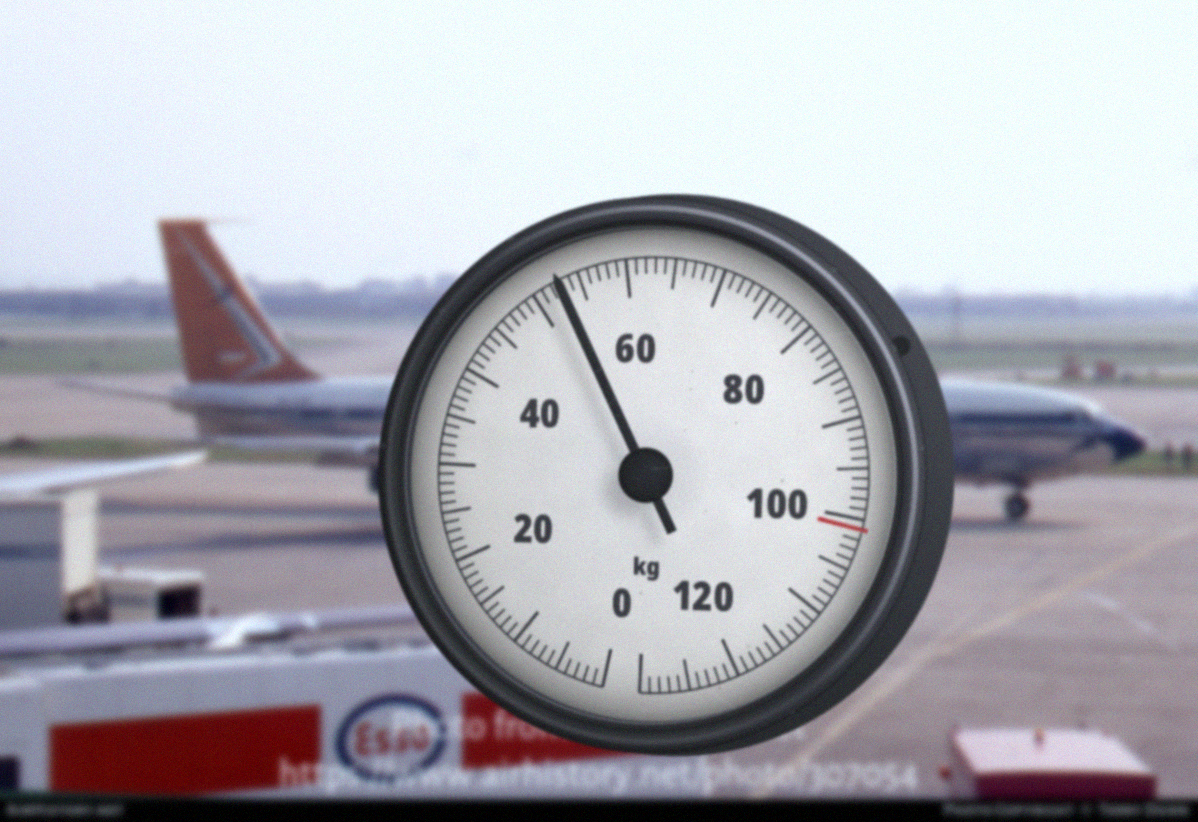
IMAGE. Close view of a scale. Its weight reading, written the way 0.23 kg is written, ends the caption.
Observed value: 53 kg
